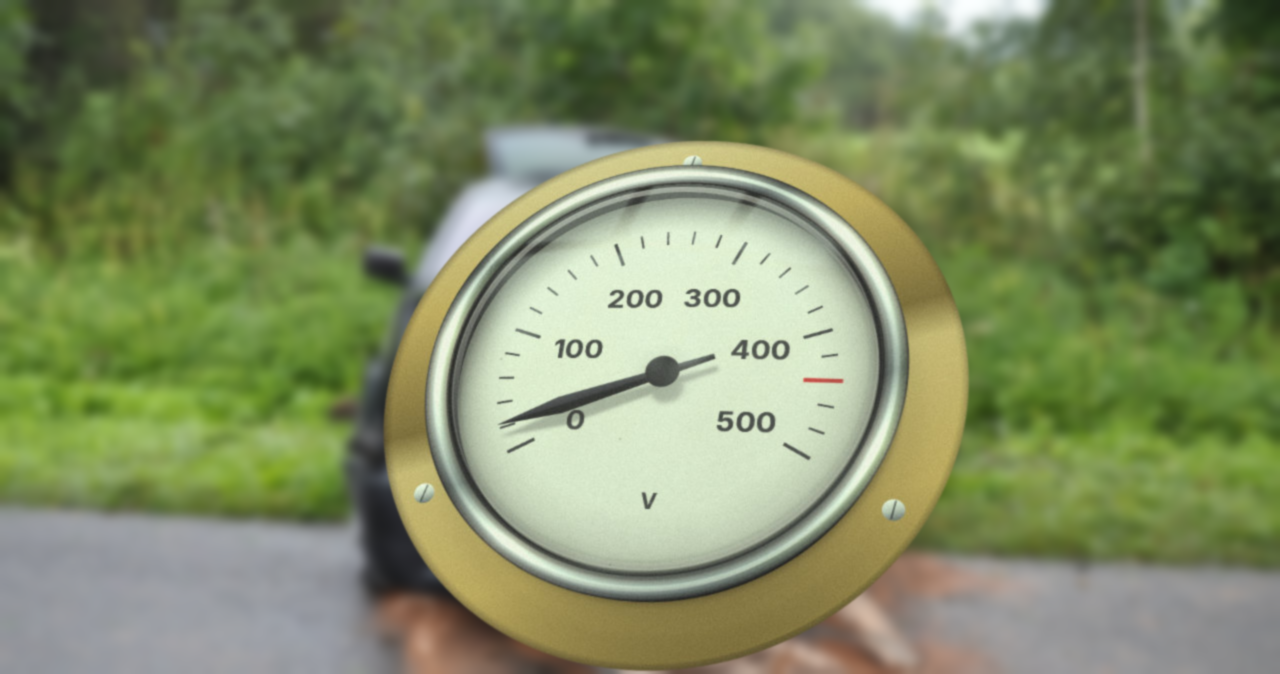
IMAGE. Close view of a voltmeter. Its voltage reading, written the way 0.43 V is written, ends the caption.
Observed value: 20 V
